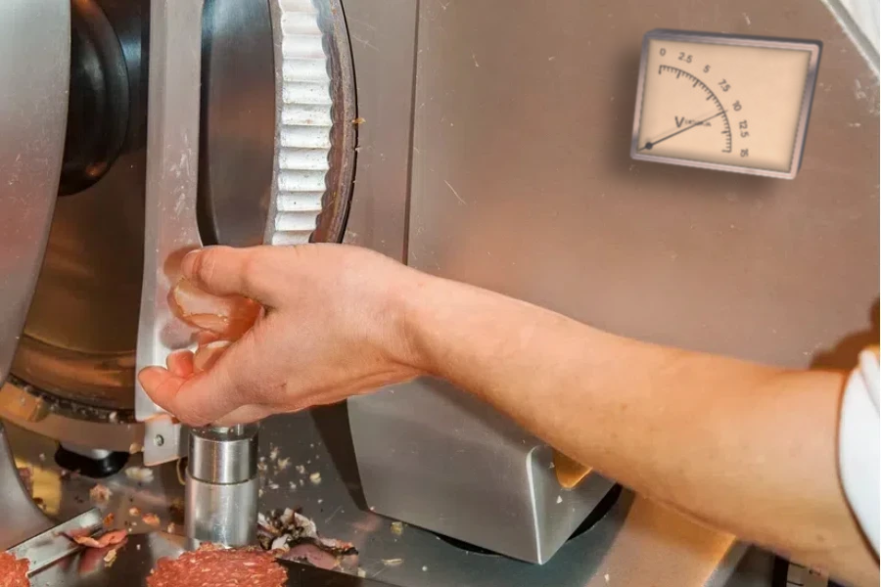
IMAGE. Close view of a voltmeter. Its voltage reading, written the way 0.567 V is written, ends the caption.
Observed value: 10 V
